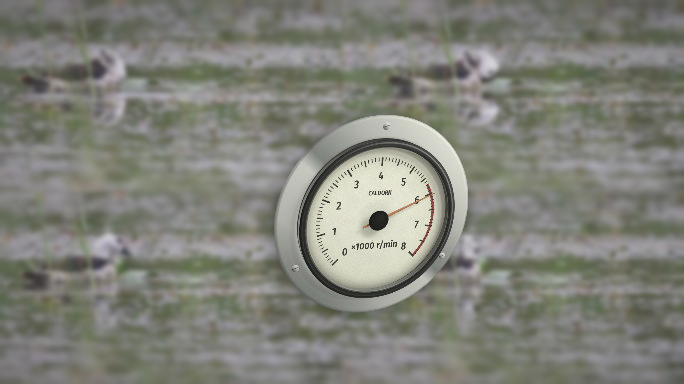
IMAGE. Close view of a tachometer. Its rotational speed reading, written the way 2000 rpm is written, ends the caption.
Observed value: 6000 rpm
